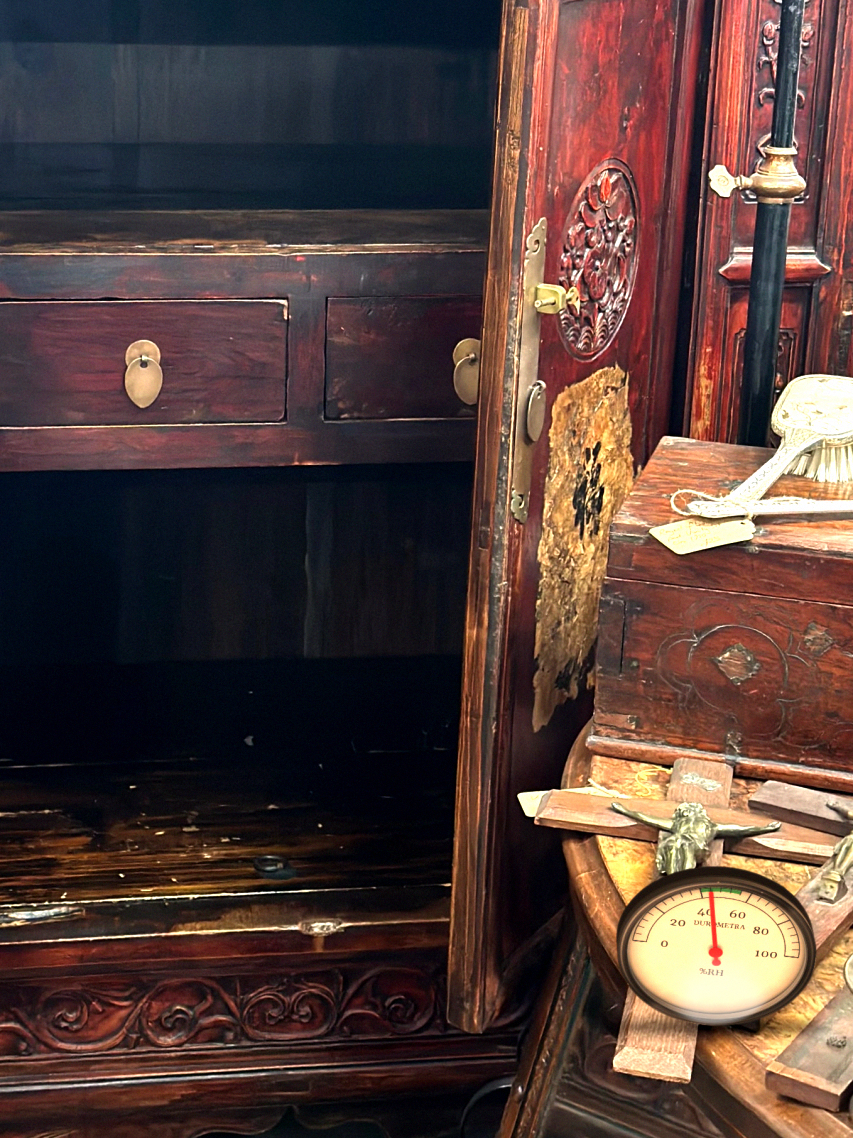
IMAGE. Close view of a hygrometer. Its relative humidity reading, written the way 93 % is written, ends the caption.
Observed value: 44 %
